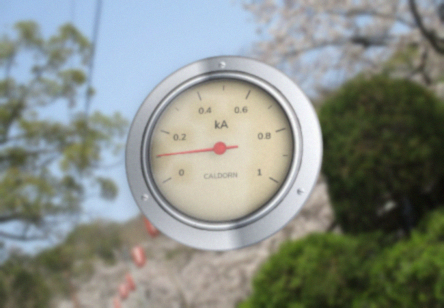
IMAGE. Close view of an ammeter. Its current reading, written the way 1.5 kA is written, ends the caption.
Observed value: 0.1 kA
